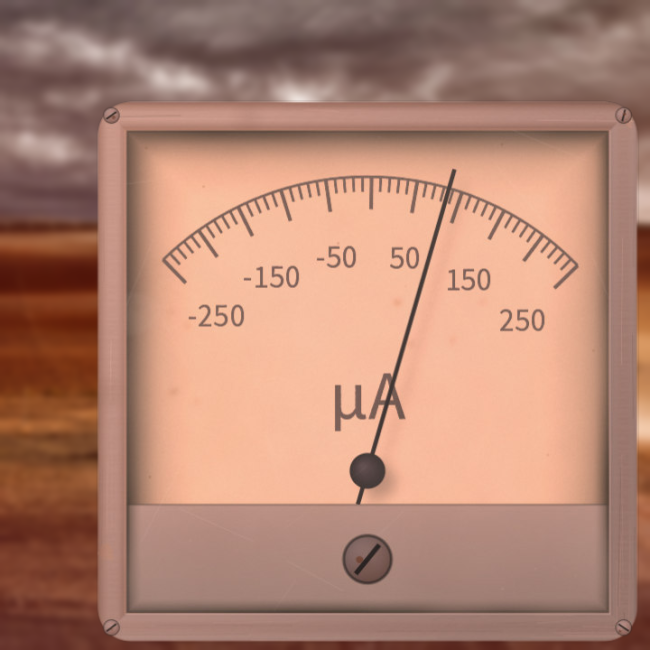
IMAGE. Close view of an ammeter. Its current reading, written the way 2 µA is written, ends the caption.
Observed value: 85 µA
